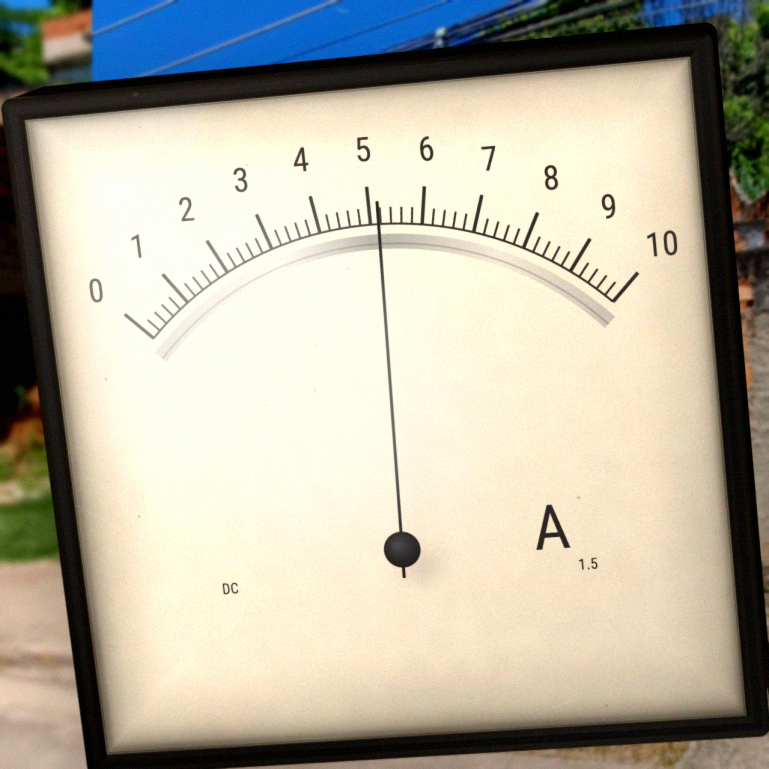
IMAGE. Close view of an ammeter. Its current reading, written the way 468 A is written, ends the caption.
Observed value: 5.2 A
